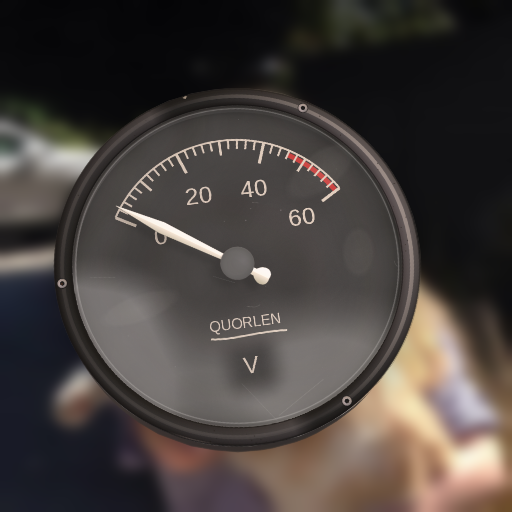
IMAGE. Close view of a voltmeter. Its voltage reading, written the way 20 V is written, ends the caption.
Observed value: 2 V
